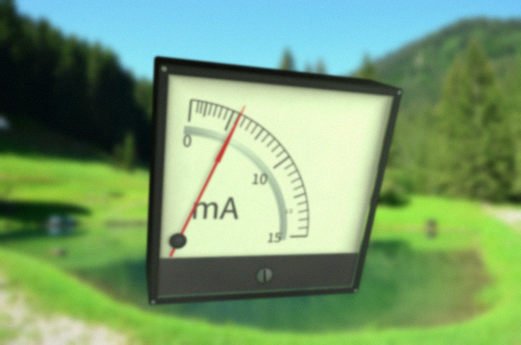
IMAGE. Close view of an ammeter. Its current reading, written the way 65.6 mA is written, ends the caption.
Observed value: 5.5 mA
